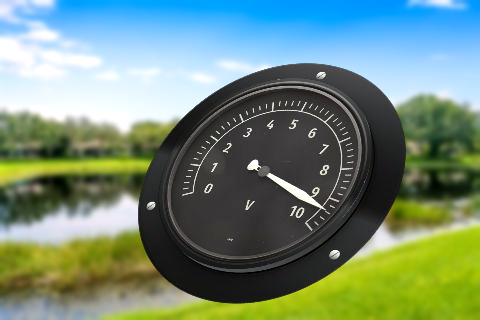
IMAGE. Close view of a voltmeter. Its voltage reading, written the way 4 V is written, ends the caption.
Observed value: 9.4 V
